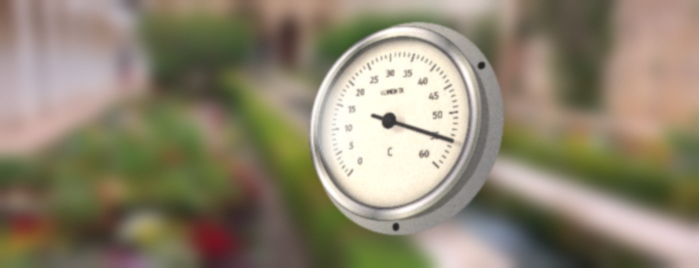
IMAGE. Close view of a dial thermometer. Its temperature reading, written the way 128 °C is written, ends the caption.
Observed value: 55 °C
